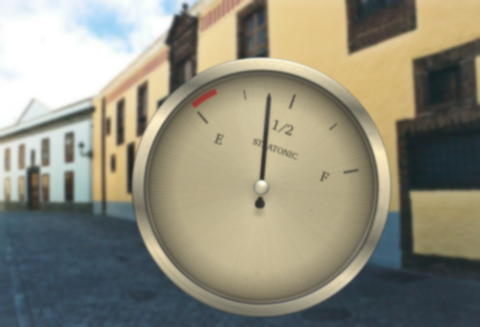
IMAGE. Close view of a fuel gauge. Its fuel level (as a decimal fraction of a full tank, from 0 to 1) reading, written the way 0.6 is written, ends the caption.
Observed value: 0.375
